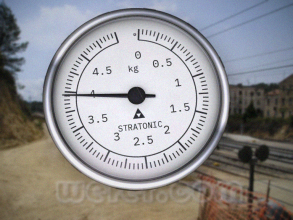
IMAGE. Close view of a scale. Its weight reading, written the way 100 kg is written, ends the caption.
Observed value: 3.95 kg
